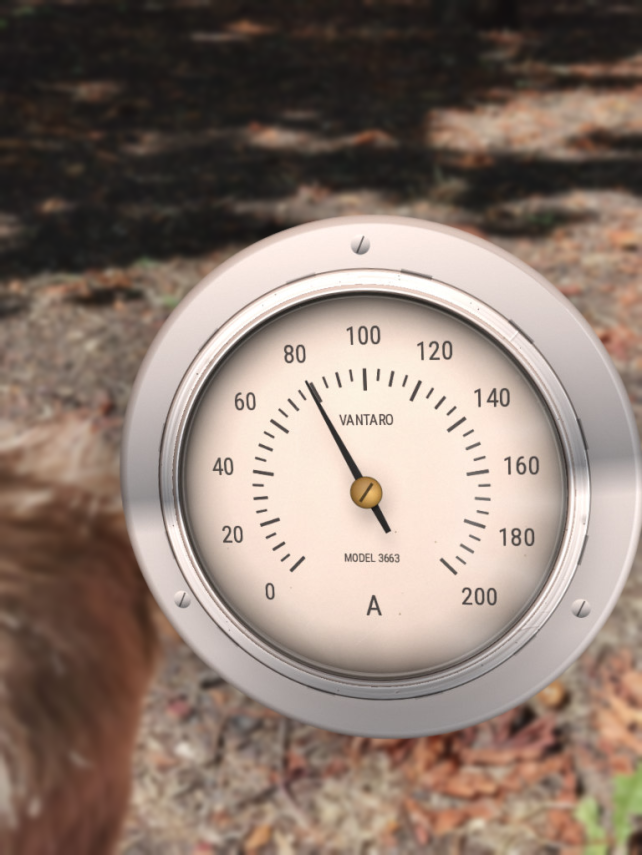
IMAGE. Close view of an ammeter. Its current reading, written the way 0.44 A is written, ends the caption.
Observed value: 80 A
